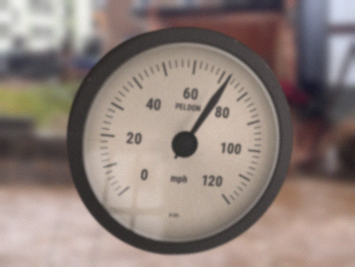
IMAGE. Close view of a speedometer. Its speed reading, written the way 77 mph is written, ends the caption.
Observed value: 72 mph
